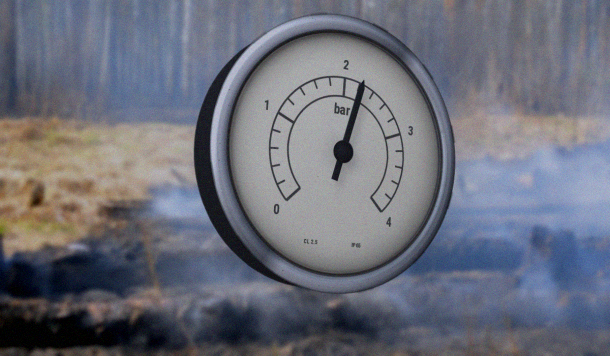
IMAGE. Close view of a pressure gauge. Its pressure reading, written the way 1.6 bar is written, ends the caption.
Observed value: 2.2 bar
